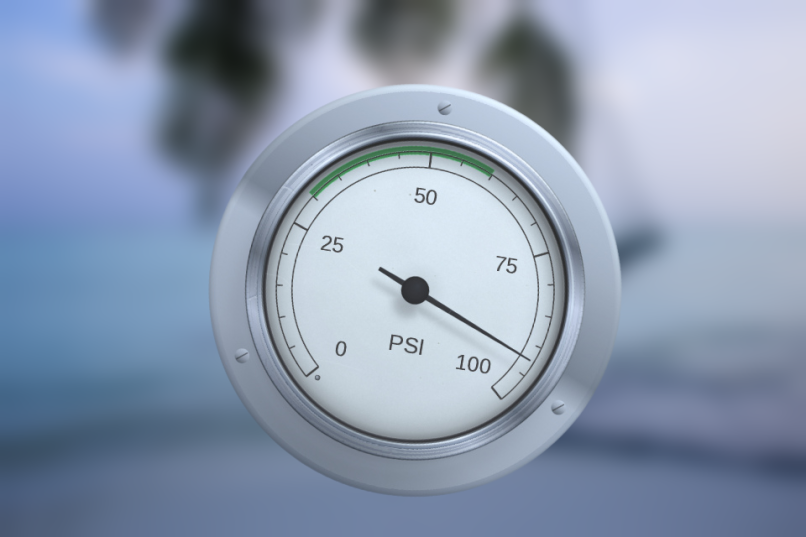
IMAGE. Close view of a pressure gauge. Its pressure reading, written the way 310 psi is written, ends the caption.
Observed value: 92.5 psi
